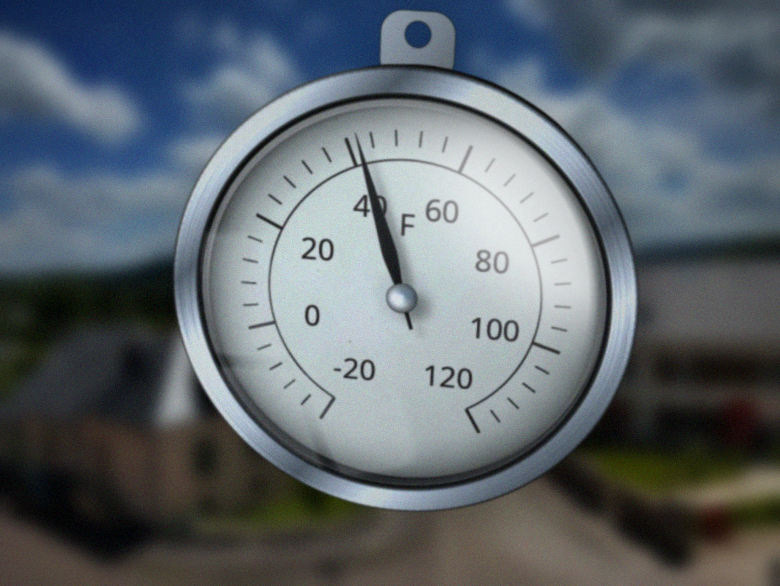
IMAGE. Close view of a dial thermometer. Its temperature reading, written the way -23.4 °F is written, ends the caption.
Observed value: 42 °F
